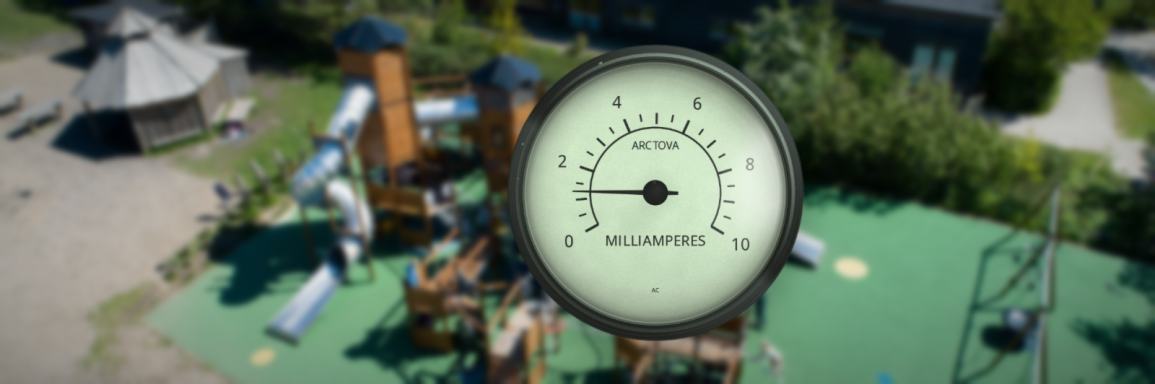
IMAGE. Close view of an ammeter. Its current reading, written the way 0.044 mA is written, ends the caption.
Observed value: 1.25 mA
